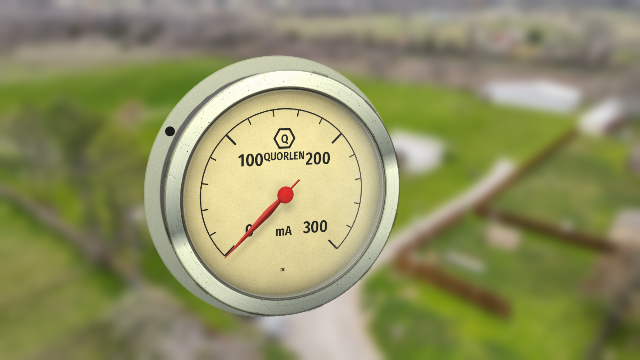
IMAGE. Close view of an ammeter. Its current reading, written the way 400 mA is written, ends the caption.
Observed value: 0 mA
